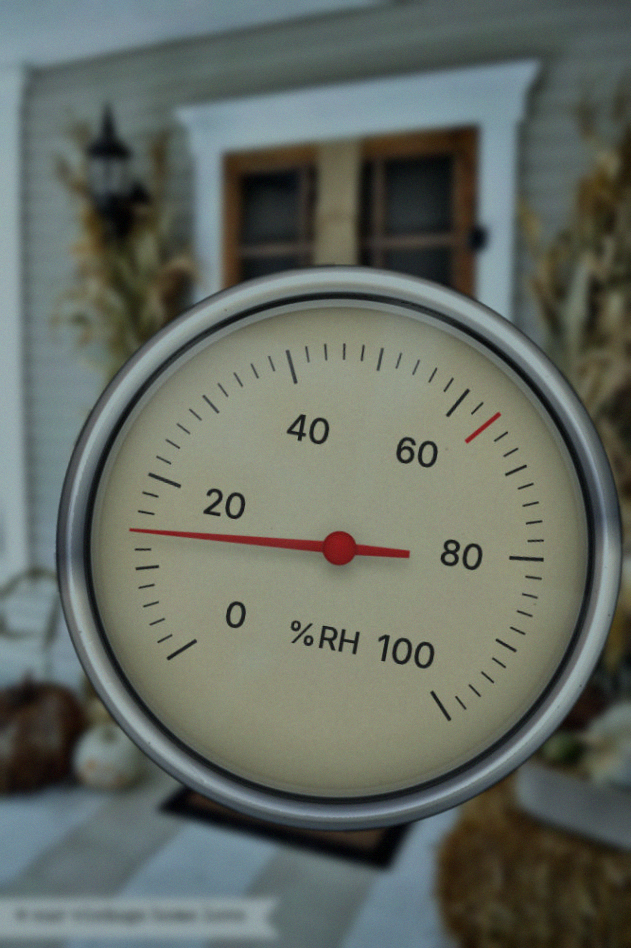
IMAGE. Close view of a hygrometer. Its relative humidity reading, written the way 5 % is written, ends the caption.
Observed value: 14 %
